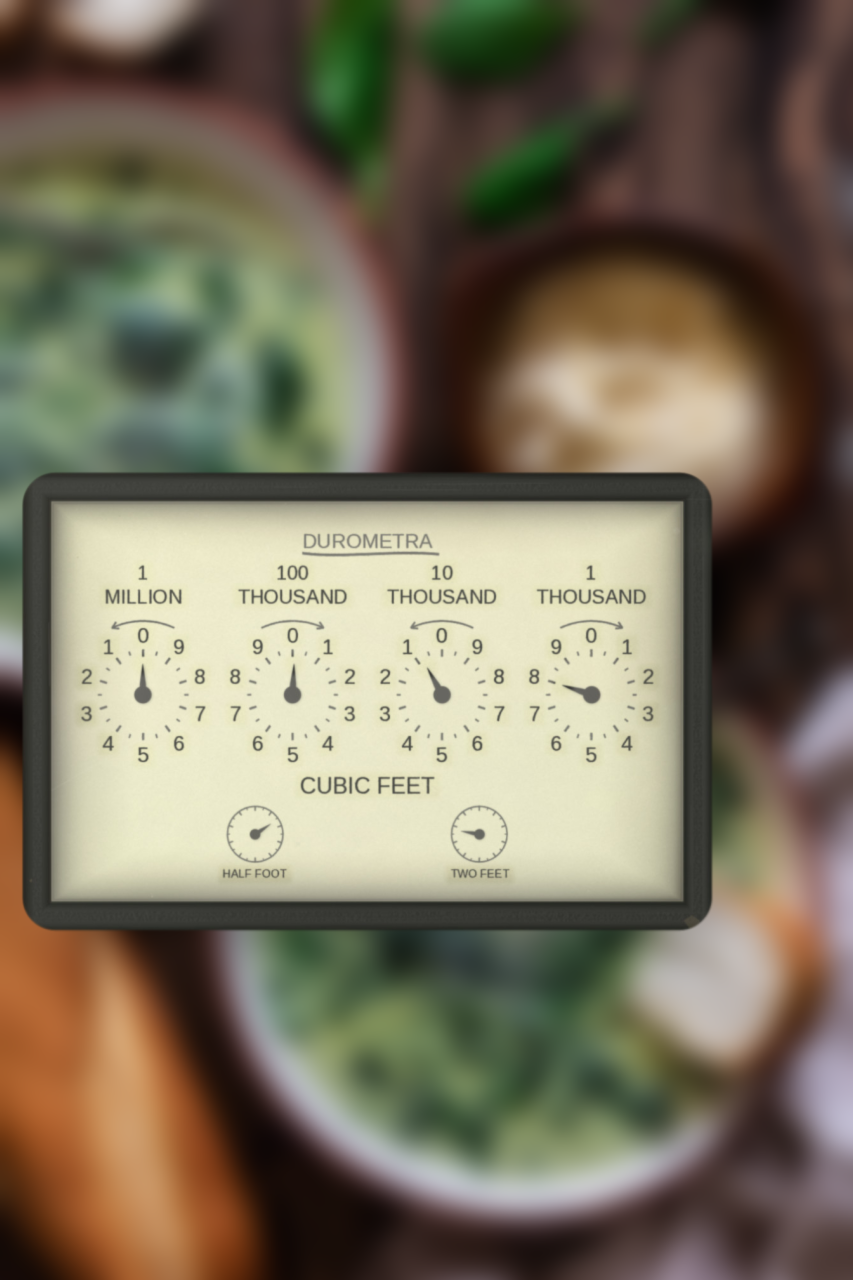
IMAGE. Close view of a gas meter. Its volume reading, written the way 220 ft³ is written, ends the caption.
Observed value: 800 ft³
